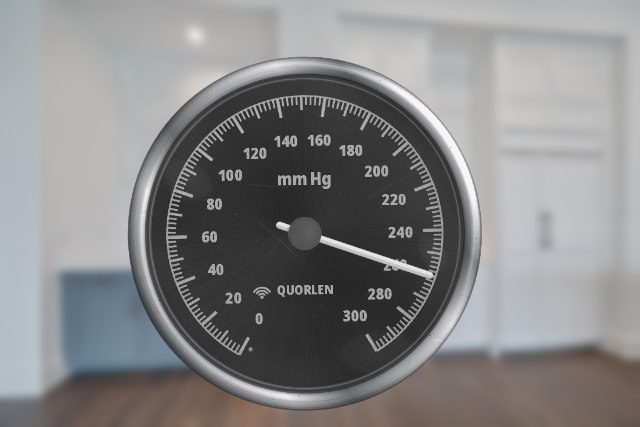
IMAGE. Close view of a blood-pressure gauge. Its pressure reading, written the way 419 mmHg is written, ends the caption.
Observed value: 260 mmHg
